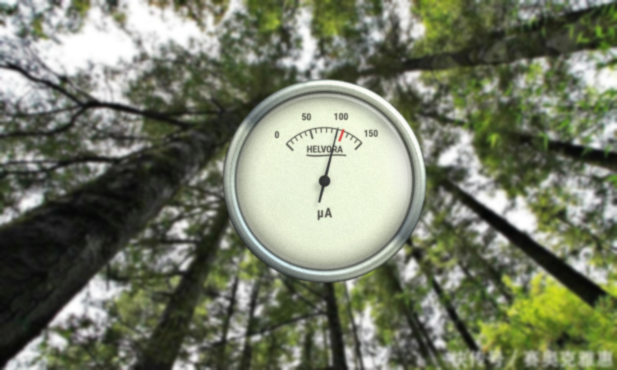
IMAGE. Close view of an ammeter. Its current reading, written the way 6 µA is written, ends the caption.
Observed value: 100 µA
